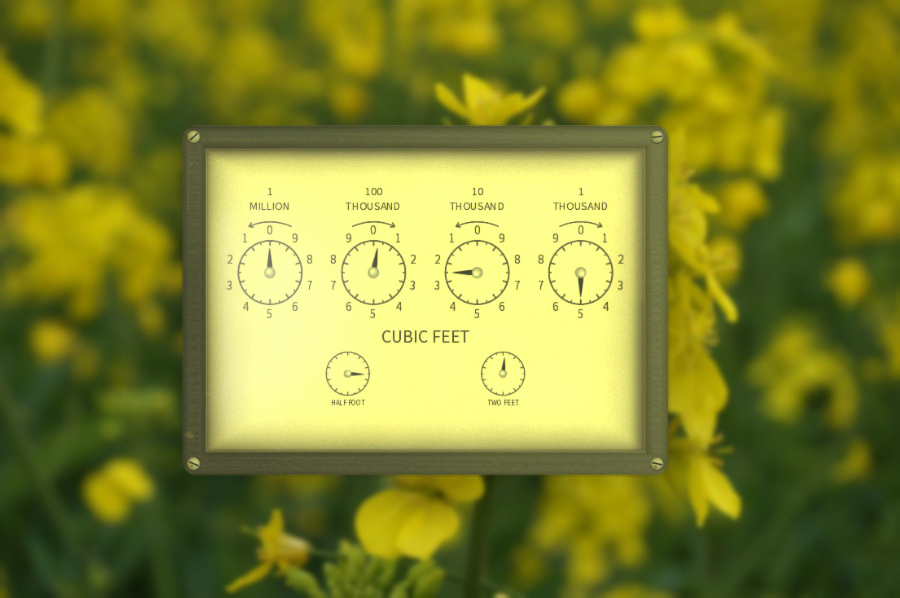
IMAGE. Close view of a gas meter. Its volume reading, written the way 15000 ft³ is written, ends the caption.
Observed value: 2500 ft³
